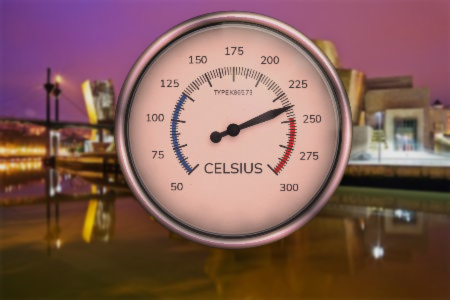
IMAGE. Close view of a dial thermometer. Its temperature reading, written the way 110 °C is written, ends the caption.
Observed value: 237.5 °C
